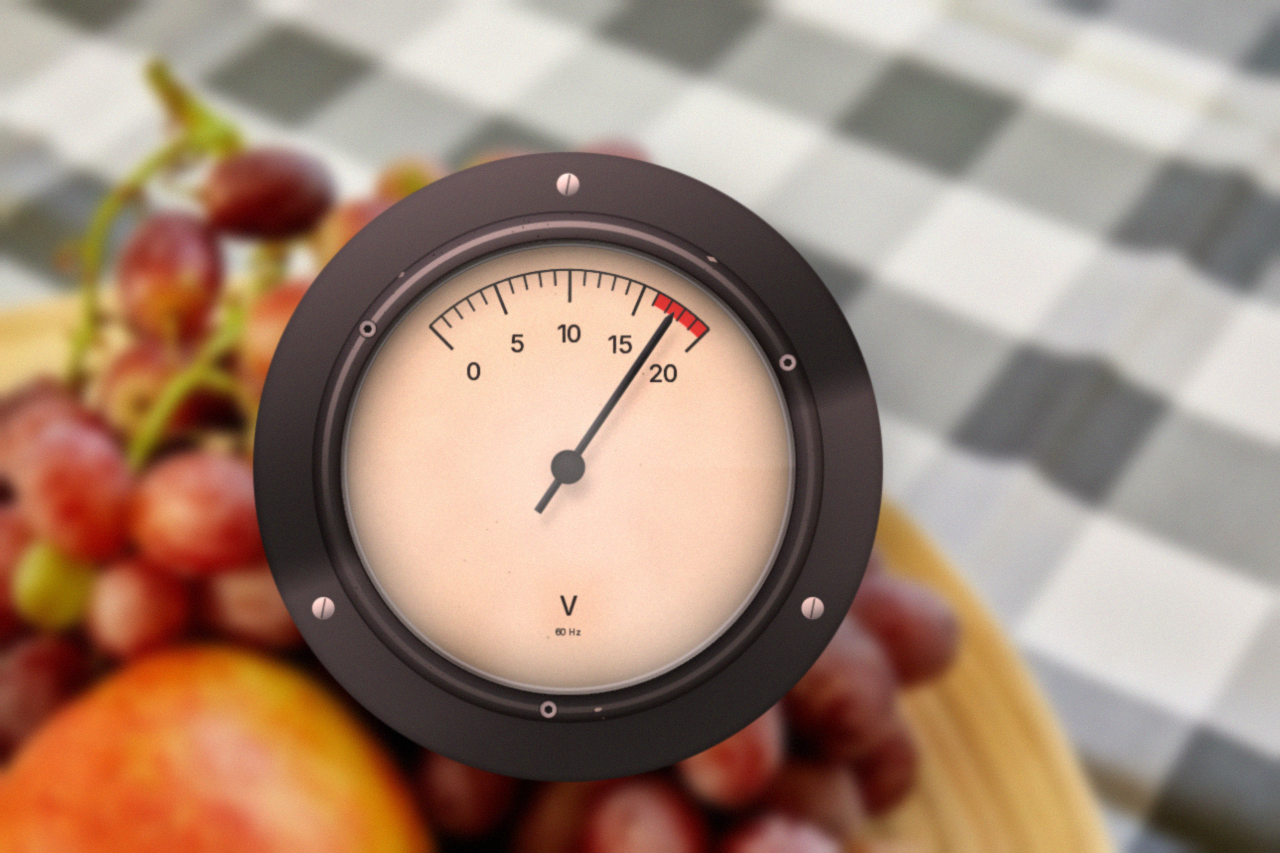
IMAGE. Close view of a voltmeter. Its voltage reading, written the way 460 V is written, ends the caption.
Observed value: 17.5 V
